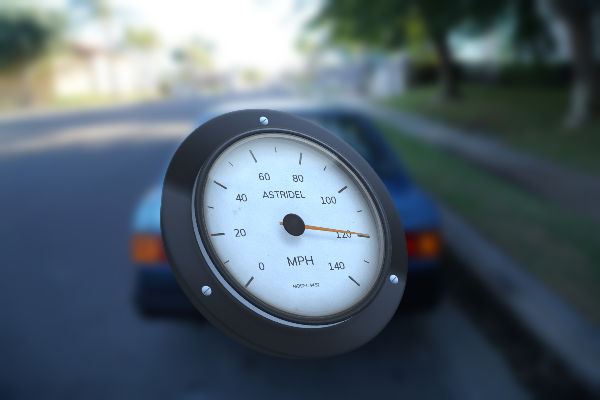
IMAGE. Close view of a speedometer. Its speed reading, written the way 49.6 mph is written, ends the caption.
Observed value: 120 mph
